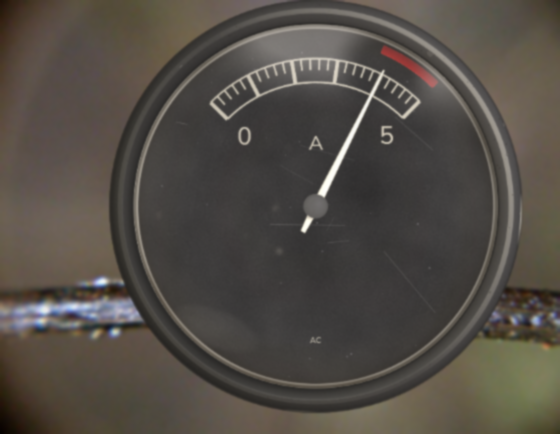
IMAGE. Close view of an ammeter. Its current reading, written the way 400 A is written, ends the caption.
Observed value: 4 A
